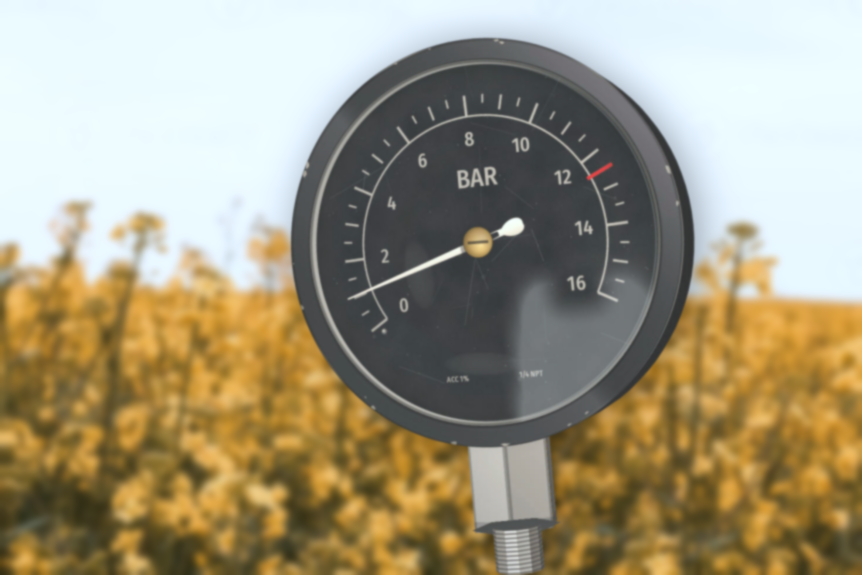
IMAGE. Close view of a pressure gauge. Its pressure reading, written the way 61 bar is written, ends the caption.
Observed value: 1 bar
